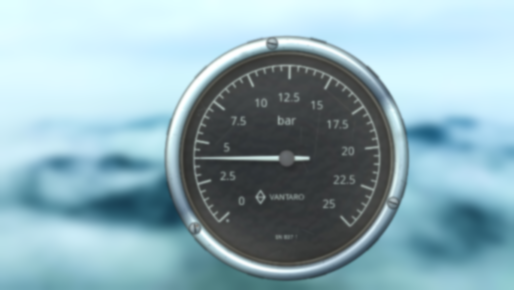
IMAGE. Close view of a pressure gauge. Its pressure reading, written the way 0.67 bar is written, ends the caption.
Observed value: 4 bar
